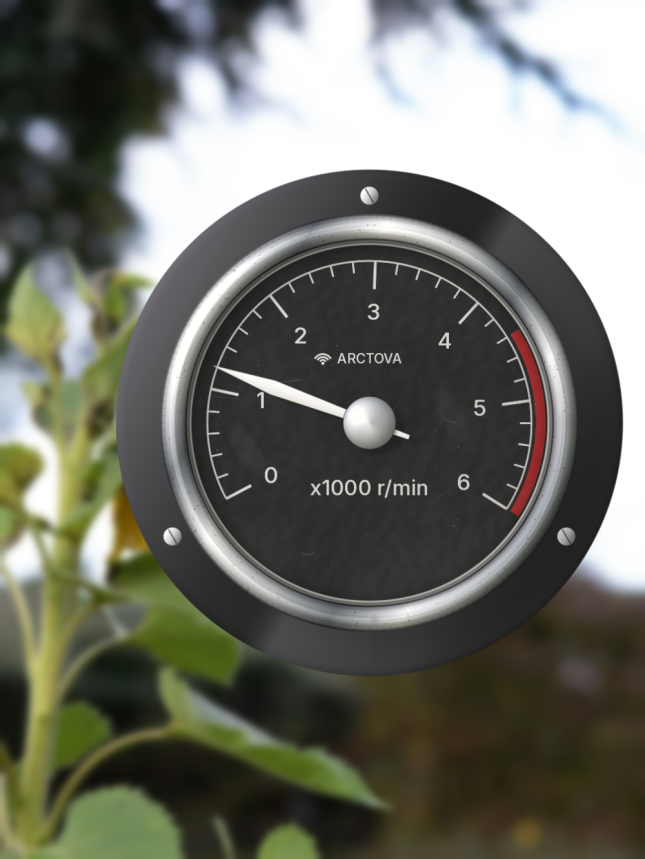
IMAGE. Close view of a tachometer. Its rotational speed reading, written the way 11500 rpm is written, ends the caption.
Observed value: 1200 rpm
